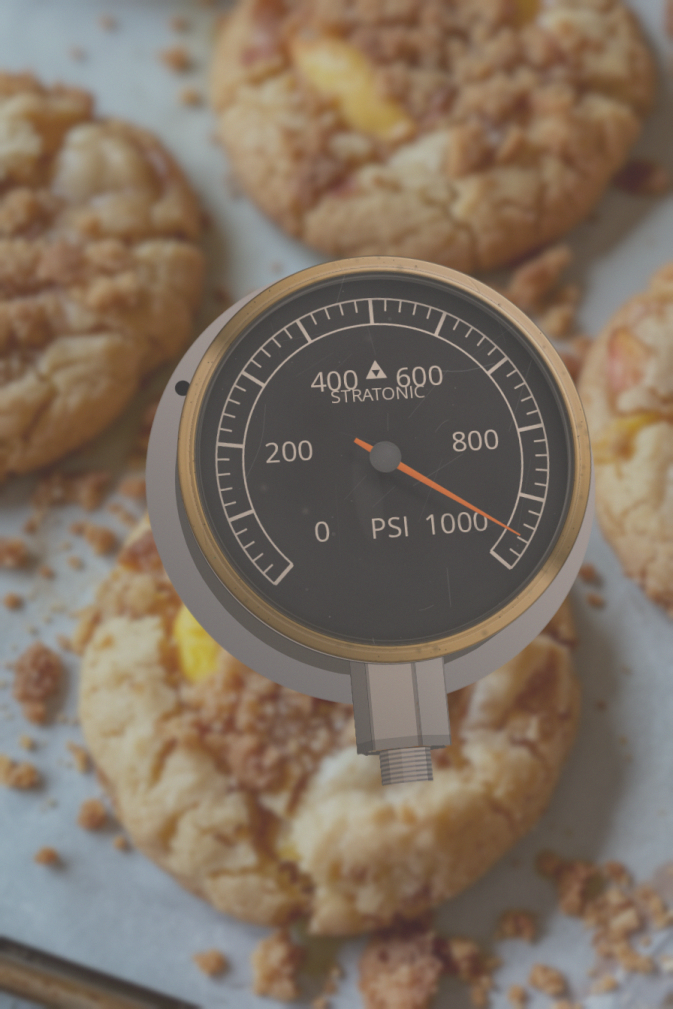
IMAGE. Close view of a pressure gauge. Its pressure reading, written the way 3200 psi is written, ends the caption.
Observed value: 960 psi
